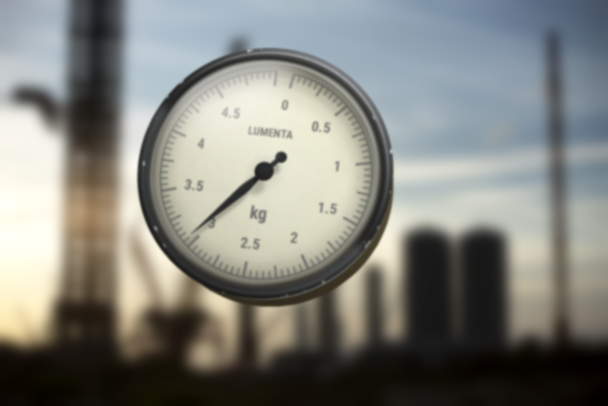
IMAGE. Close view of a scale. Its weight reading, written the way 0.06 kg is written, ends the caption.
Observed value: 3.05 kg
